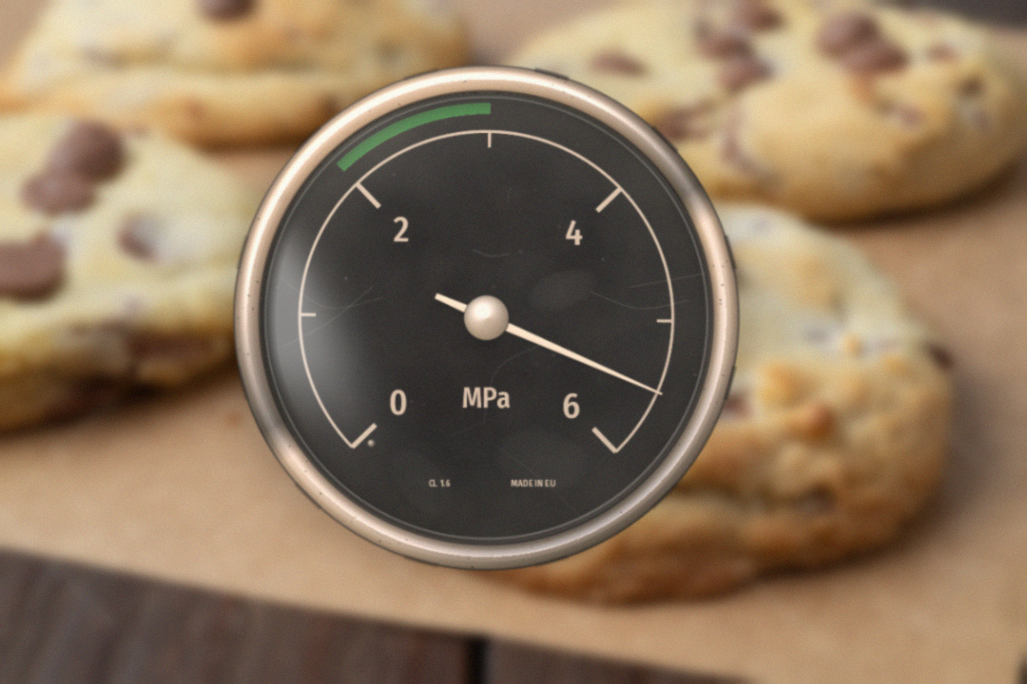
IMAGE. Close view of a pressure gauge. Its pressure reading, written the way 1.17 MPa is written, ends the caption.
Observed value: 5.5 MPa
